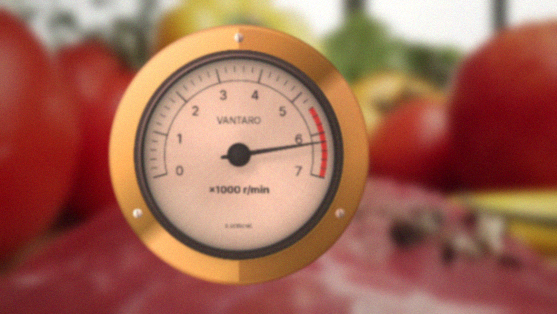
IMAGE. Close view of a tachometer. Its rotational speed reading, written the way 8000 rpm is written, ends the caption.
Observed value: 6200 rpm
